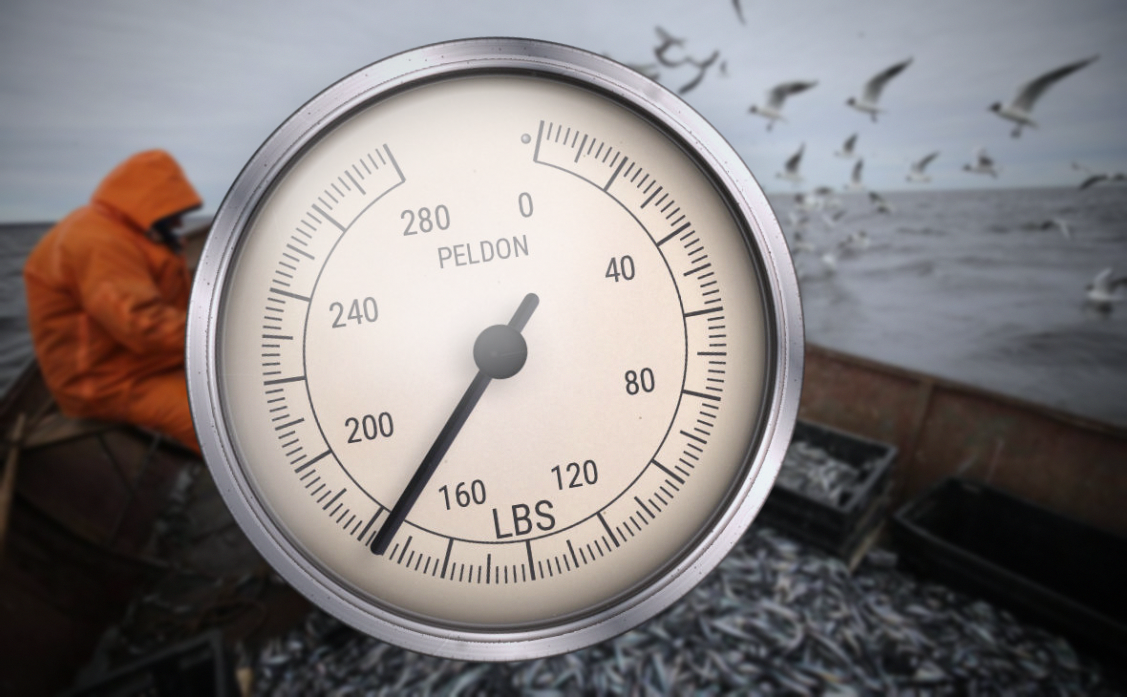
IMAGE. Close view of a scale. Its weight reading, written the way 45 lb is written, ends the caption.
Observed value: 176 lb
